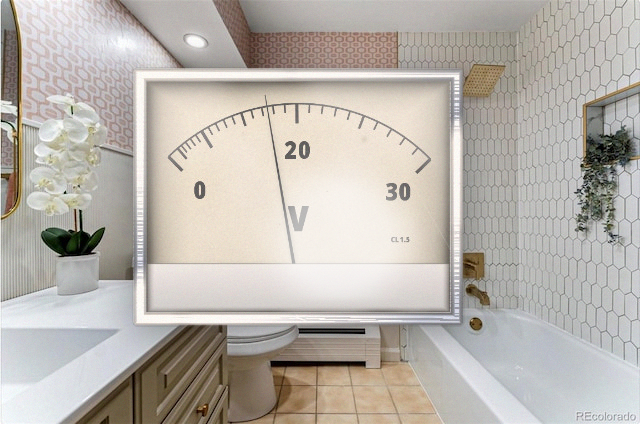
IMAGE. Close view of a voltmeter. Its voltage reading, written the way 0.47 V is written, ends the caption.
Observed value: 17.5 V
